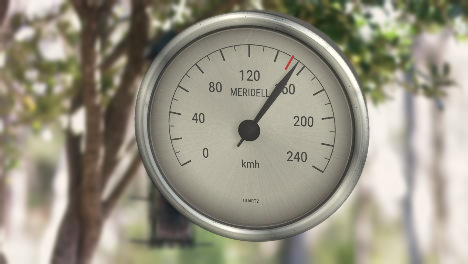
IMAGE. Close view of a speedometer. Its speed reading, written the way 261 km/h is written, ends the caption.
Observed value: 155 km/h
